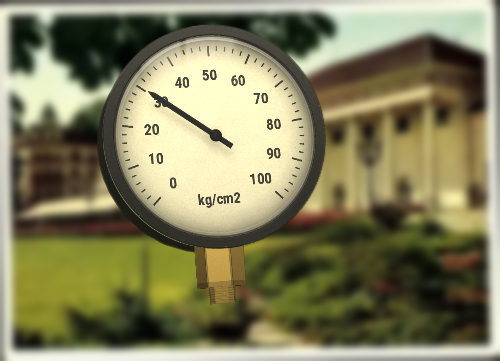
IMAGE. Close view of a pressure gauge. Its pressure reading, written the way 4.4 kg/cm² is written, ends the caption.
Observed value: 30 kg/cm²
